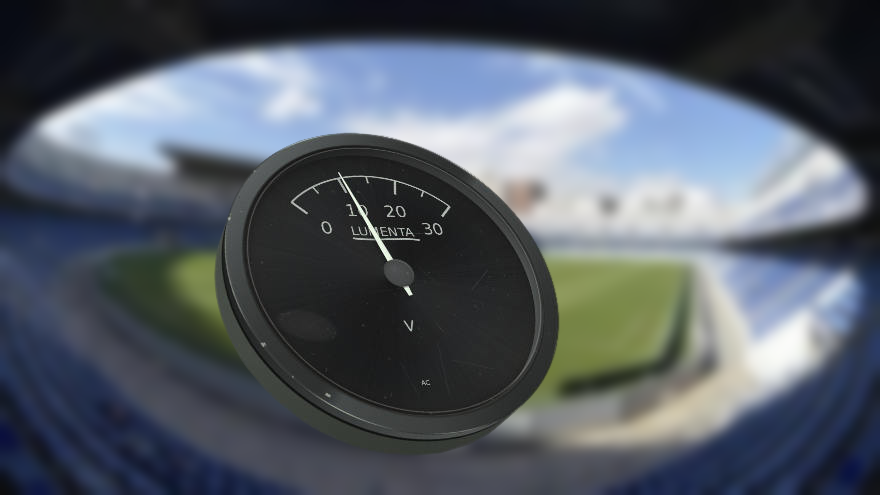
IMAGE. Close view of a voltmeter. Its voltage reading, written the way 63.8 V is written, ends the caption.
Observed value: 10 V
